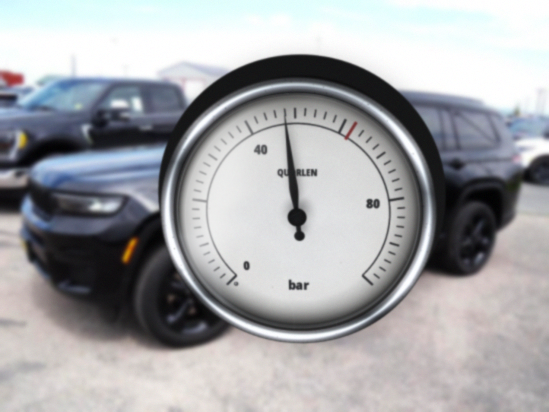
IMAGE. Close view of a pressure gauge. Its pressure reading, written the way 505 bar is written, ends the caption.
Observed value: 48 bar
